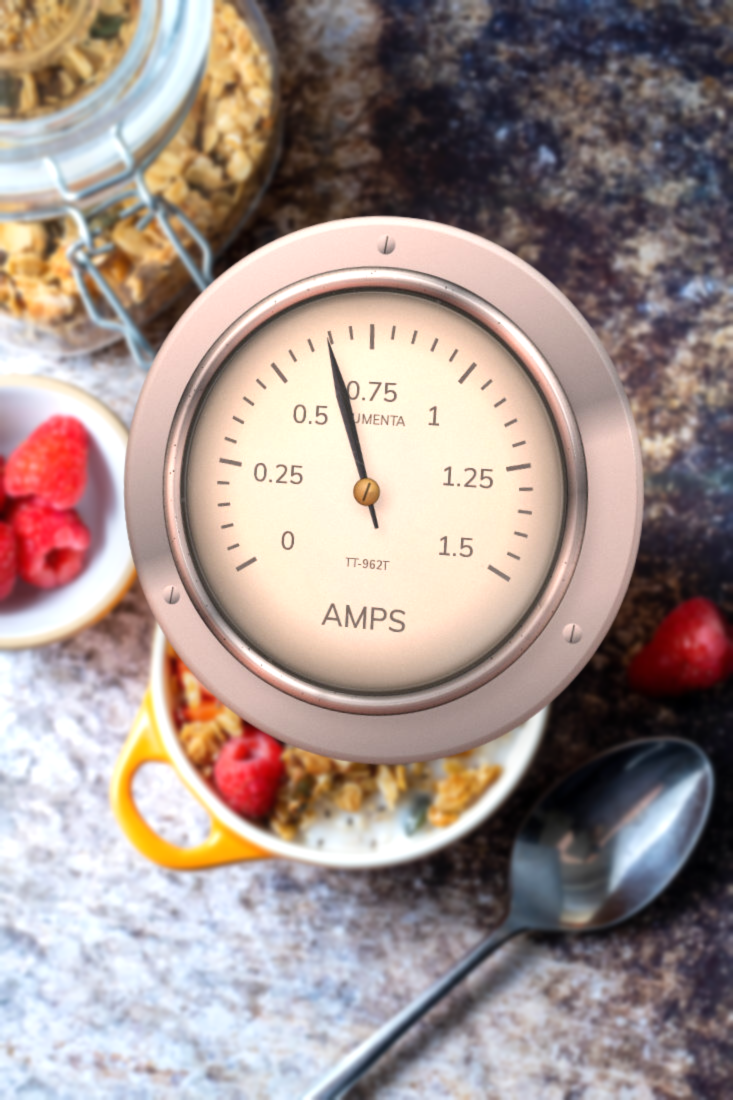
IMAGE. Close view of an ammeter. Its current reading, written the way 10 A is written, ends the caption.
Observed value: 0.65 A
